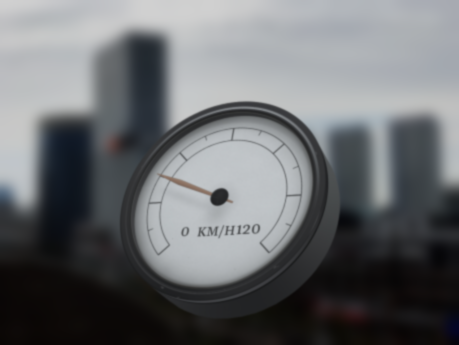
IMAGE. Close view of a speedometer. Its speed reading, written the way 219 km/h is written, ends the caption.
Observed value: 30 km/h
